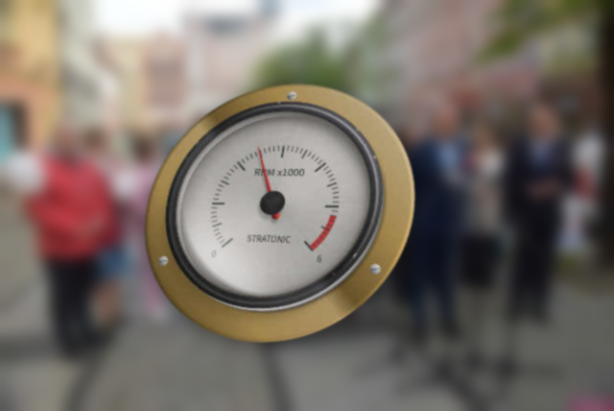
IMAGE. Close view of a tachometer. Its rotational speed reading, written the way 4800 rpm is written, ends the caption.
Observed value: 2500 rpm
